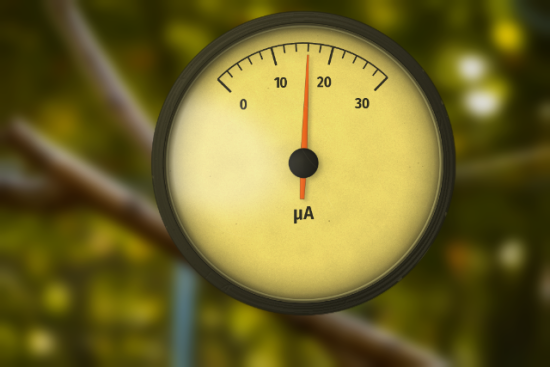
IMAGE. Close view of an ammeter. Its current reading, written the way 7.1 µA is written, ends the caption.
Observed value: 16 µA
